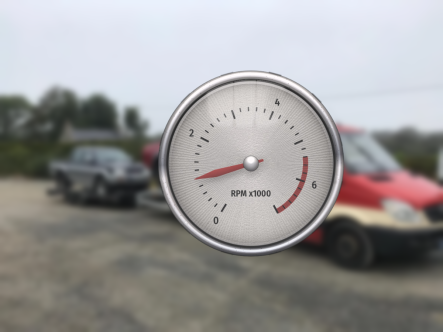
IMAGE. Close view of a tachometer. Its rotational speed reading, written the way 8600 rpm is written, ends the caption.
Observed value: 1000 rpm
